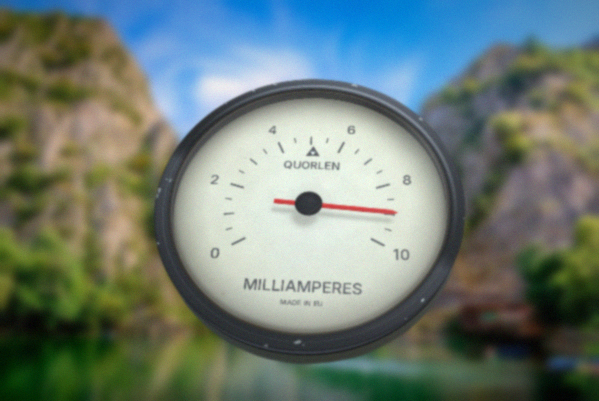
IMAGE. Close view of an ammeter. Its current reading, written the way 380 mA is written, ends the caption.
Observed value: 9 mA
